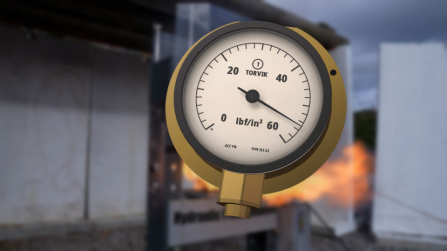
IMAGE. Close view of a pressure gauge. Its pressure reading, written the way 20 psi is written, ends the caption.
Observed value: 55 psi
